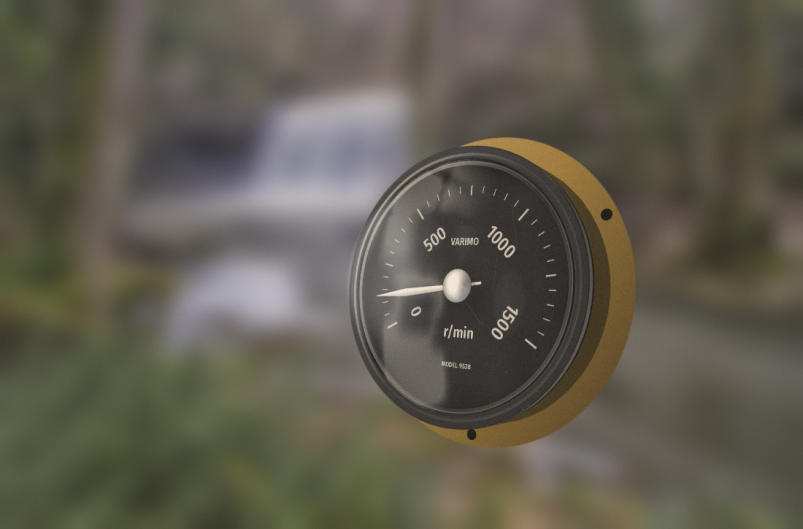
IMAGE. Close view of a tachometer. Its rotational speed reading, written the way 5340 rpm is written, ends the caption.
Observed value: 125 rpm
